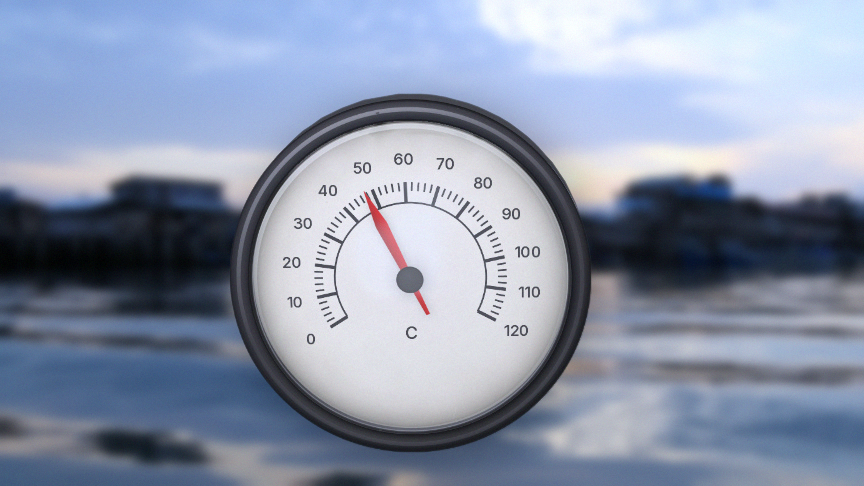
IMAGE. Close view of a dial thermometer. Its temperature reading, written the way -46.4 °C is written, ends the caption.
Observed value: 48 °C
